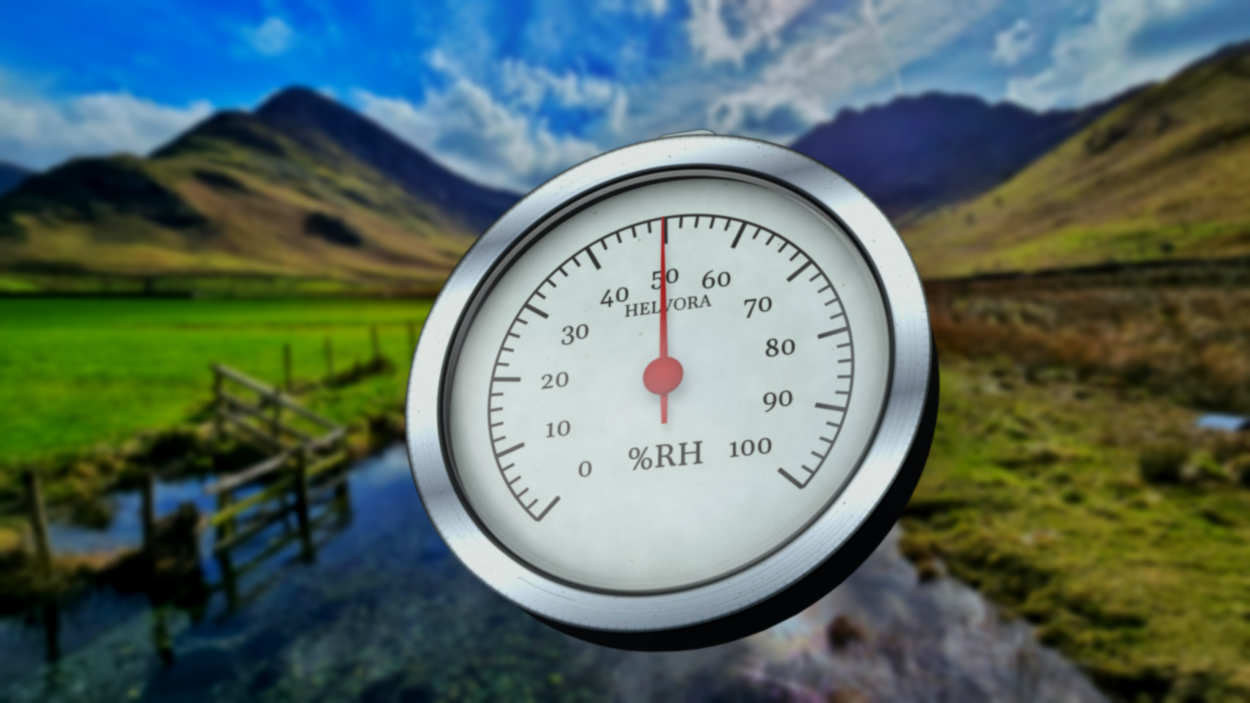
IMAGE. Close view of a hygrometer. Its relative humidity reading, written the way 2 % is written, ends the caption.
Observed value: 50 %
